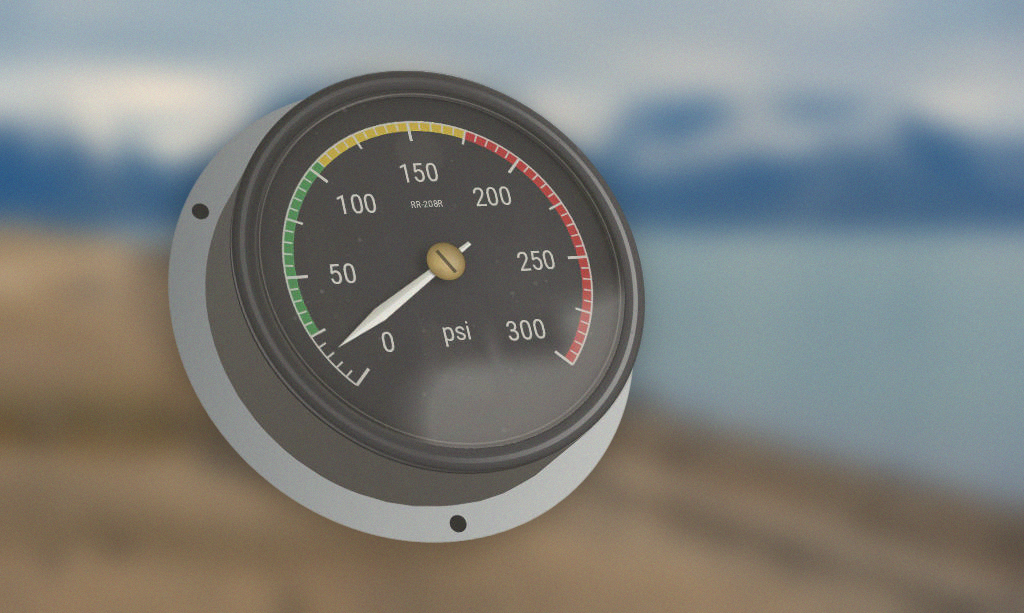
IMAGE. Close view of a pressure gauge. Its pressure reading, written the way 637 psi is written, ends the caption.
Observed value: 15 psi
